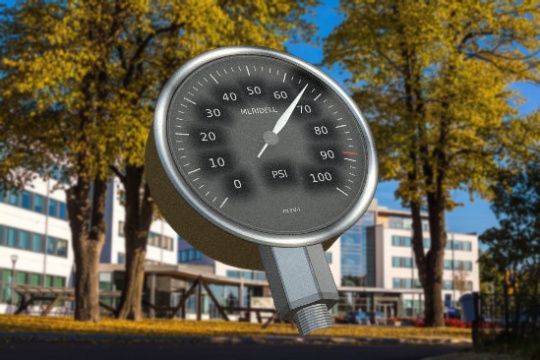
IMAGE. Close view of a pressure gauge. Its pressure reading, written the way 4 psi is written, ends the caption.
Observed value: 66 psi
